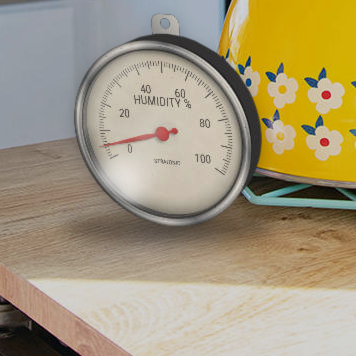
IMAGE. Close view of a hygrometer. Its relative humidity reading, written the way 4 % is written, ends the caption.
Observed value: 5 %
